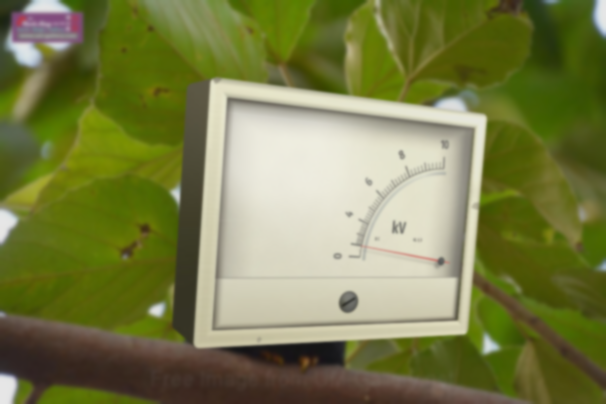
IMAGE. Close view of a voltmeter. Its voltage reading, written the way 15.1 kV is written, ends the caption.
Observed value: 2 kV
